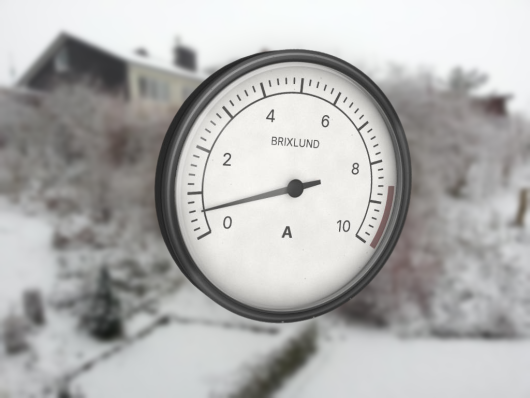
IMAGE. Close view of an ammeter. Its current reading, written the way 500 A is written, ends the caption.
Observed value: 0.6 A
